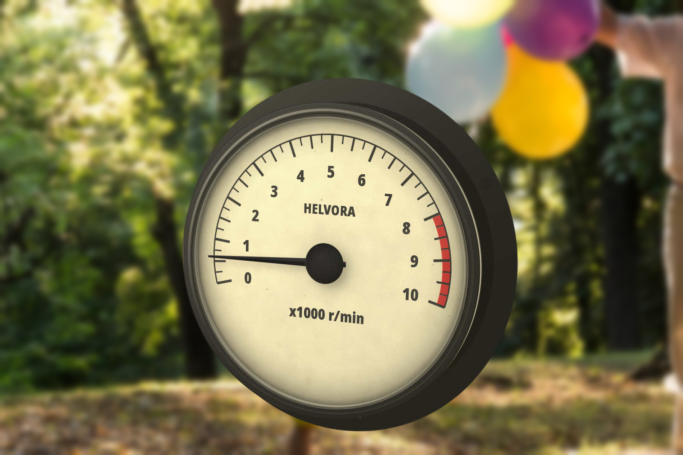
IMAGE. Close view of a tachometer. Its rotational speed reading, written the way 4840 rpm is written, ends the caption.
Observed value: 625 rpm
